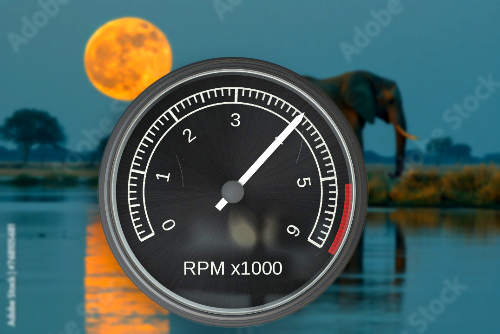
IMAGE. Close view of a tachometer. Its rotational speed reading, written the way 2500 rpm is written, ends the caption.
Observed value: 4000 rpm
